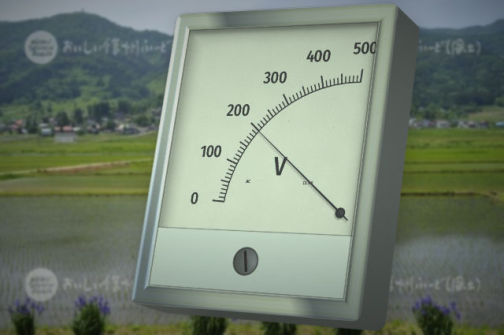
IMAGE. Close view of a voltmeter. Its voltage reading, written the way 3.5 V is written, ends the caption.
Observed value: 200 V
